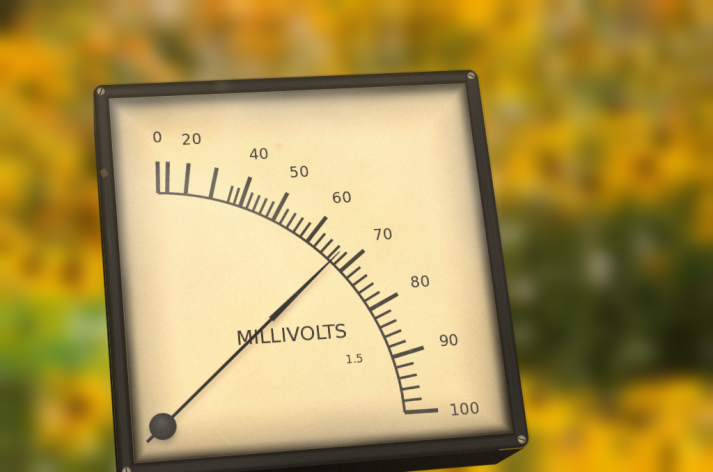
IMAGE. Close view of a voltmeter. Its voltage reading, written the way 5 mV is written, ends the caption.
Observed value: 67 mV
